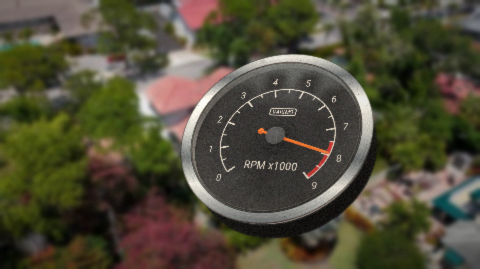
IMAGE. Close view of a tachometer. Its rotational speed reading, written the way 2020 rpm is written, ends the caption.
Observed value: 8000 rpm
